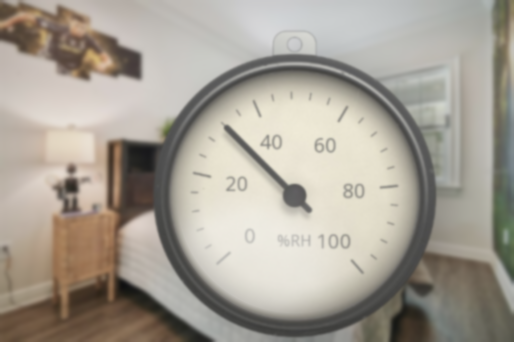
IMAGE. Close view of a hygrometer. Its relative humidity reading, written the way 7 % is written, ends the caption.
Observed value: 32 %
